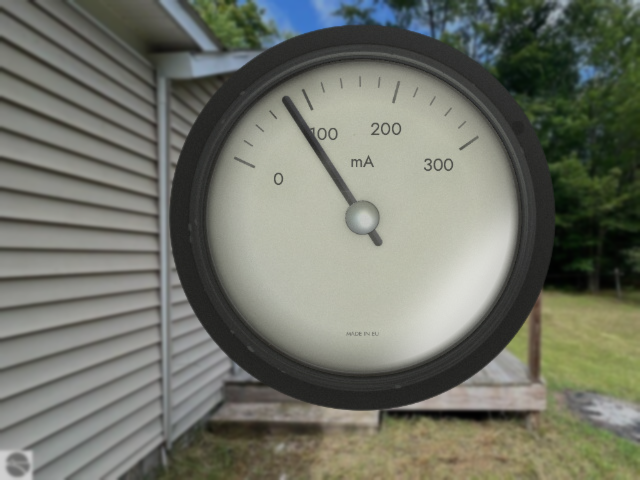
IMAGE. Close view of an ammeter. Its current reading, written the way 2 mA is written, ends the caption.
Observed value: 80 mA
